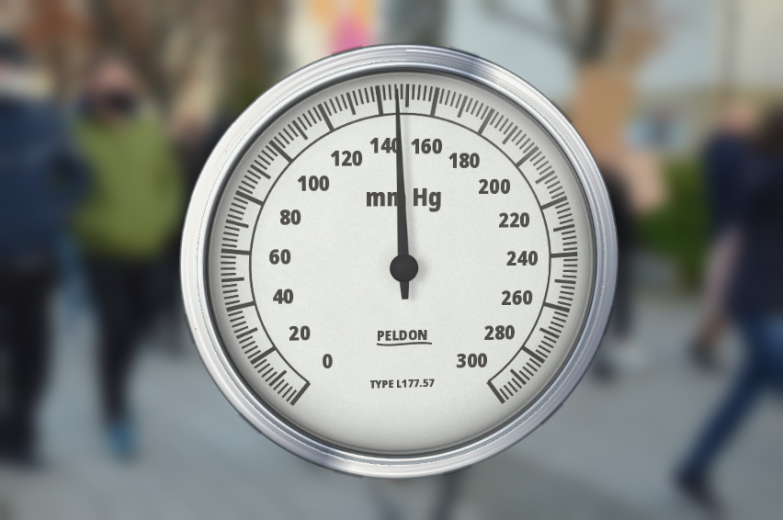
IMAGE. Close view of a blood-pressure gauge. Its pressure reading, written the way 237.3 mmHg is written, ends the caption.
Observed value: 146 mmHg
